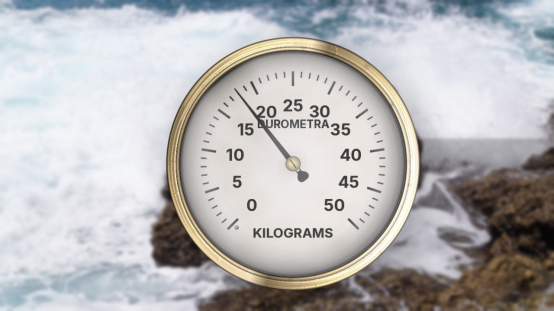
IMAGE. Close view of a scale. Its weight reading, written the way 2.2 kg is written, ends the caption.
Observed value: 18 kg
